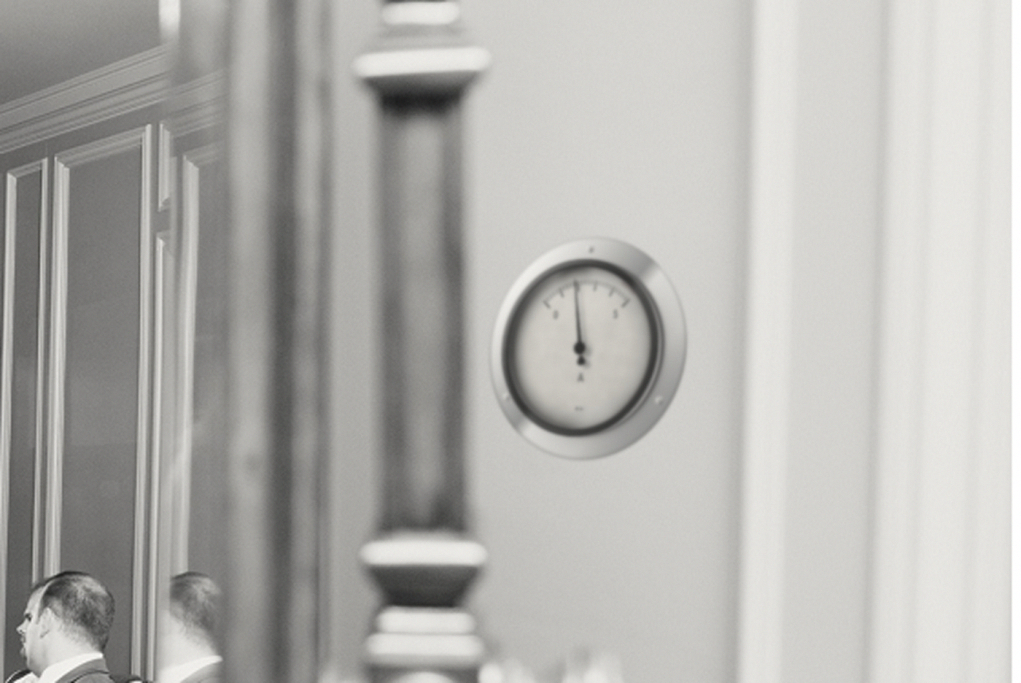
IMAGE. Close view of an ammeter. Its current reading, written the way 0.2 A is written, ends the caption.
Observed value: 2 A
